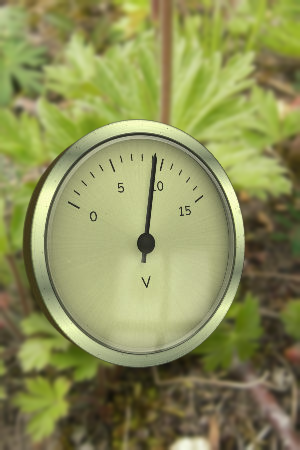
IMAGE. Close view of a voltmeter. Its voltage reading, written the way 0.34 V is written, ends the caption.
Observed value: 9 V
